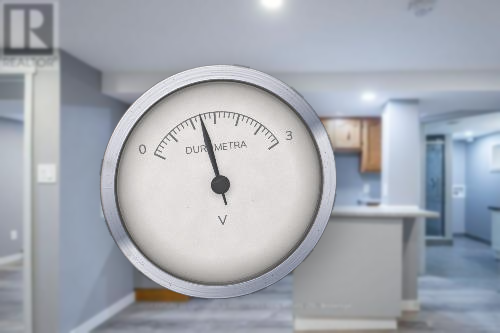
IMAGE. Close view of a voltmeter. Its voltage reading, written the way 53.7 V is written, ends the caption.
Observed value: 1.2 V
